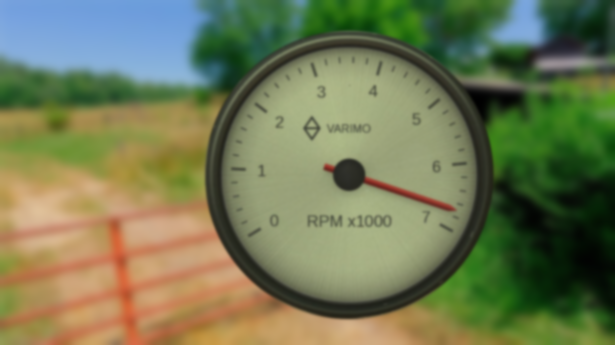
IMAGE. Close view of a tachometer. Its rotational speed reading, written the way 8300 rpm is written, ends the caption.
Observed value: 6700 rpm
